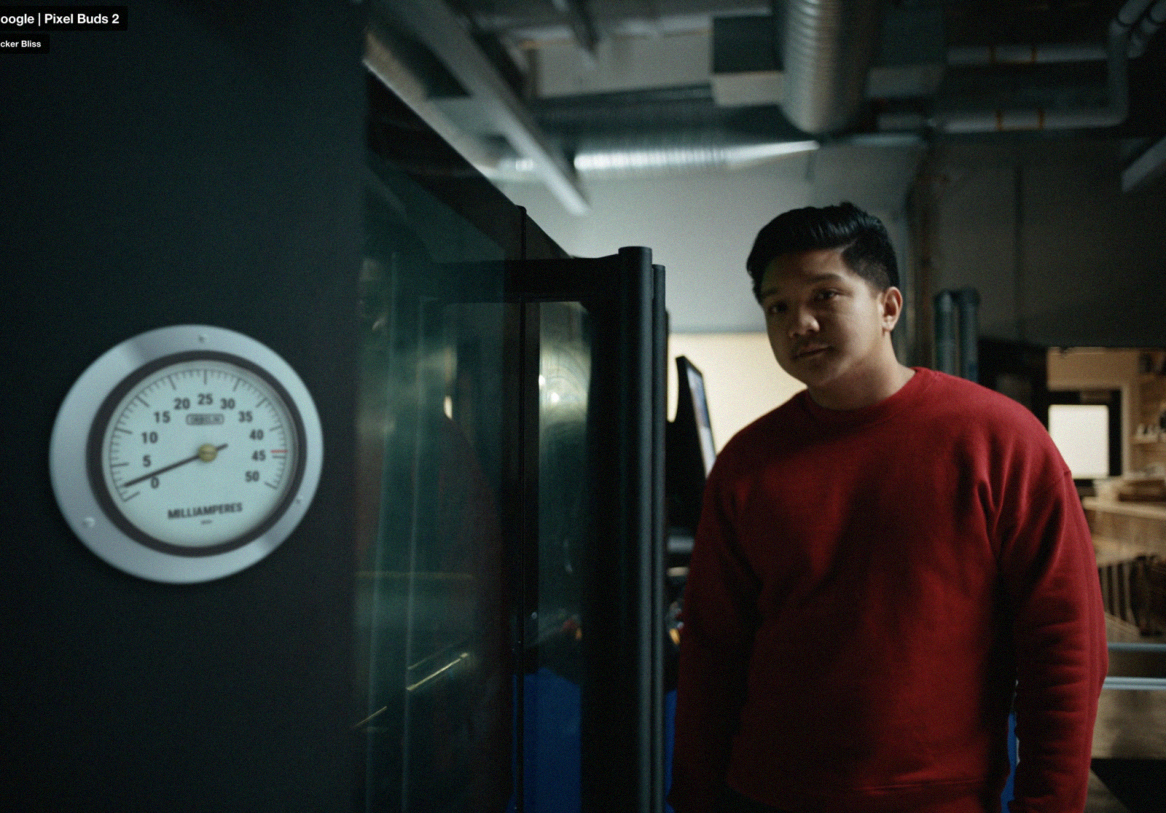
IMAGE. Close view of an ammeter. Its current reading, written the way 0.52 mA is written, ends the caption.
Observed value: 2 mA
